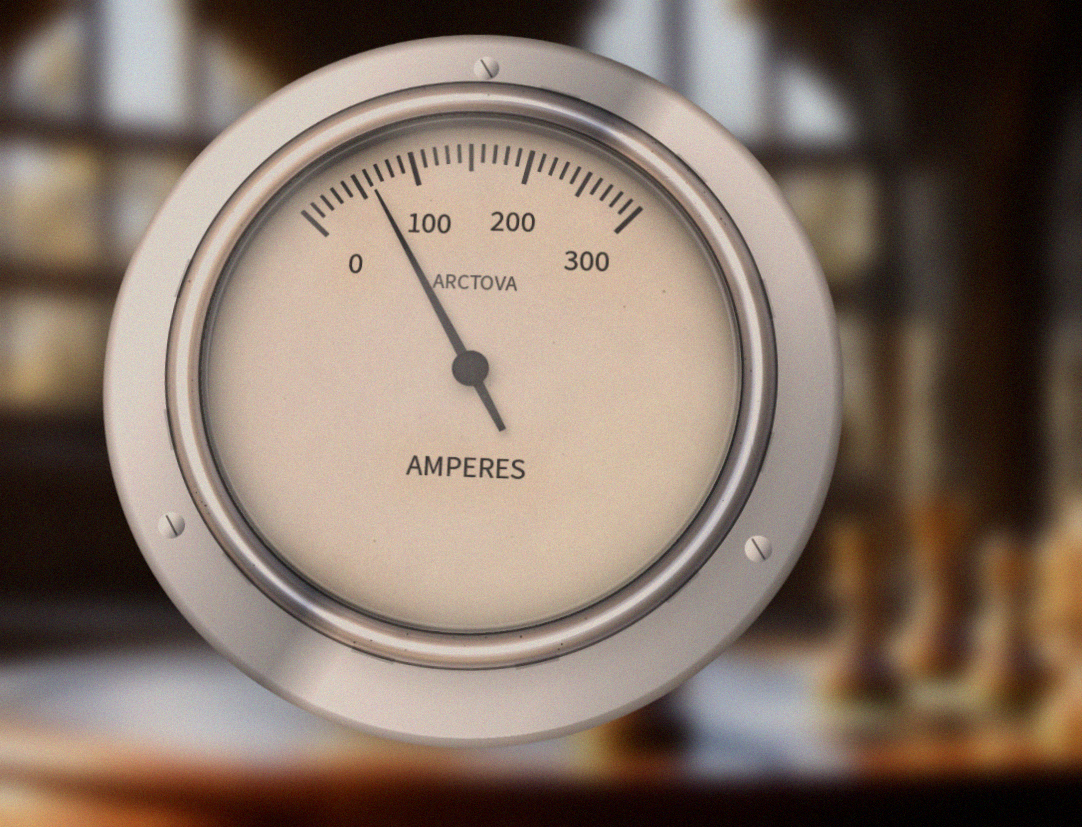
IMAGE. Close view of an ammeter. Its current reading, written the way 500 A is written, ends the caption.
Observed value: 60 A
